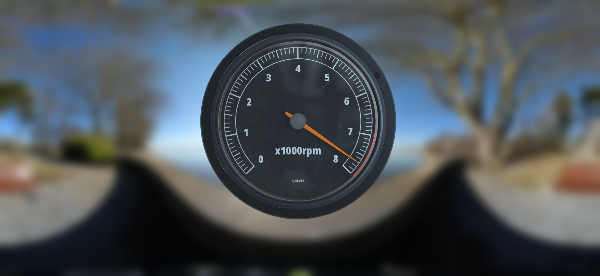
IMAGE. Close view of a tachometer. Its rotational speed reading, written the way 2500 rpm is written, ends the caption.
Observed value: 7700 rpm
